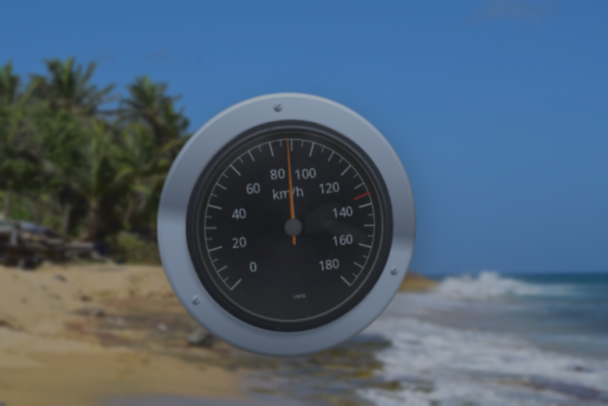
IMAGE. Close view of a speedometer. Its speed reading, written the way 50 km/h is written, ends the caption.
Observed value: 87.5 km/h
